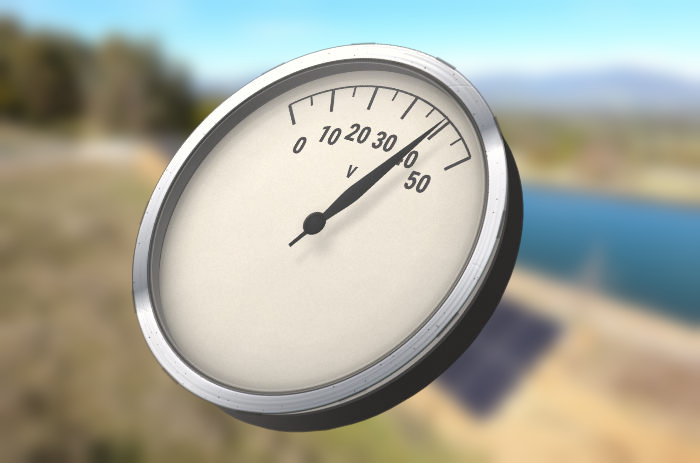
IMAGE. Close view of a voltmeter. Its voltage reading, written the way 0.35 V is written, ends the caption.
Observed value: 40 V
